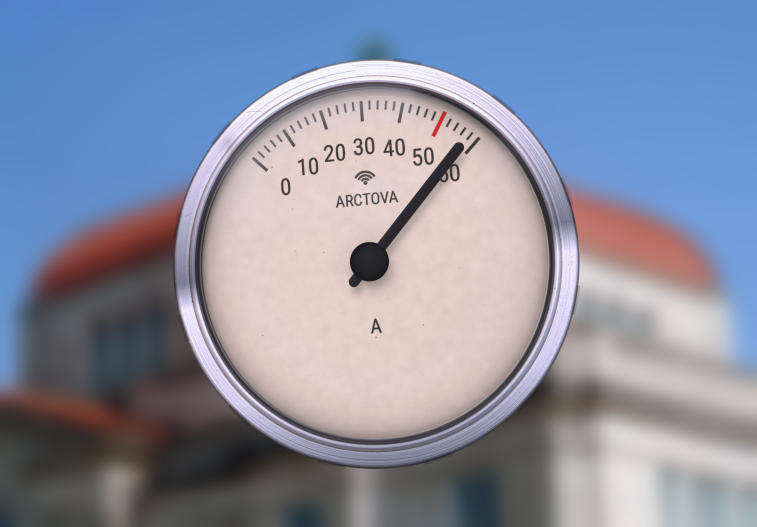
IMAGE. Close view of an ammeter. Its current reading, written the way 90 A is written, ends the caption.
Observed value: 58 A
